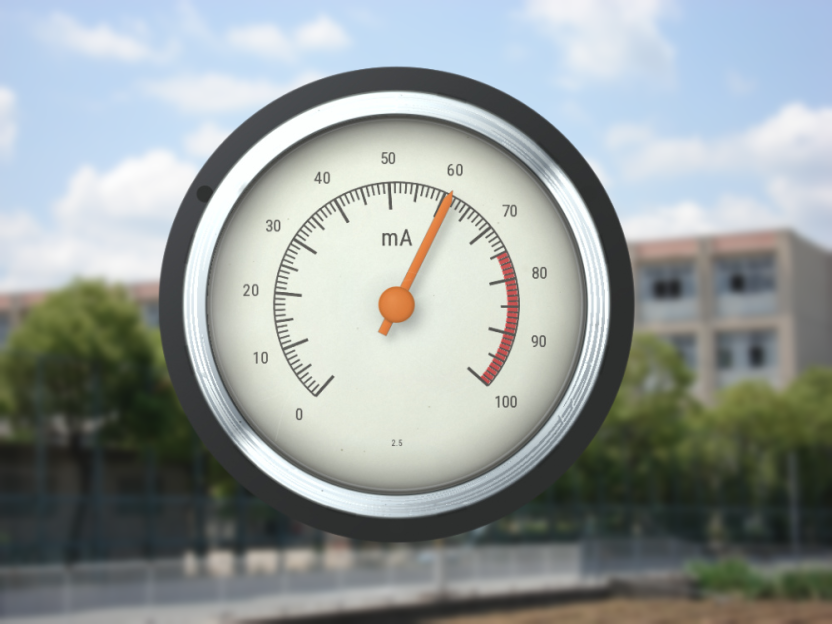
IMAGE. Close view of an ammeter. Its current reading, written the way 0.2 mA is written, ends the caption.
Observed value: 61 mA
